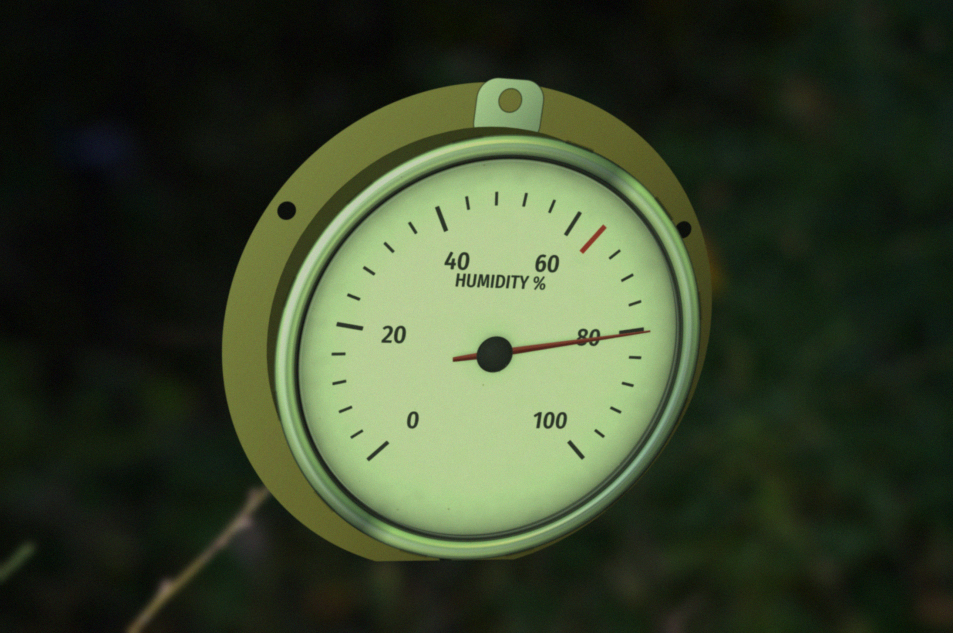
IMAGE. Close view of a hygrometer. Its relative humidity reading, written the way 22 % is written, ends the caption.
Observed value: 80 %
